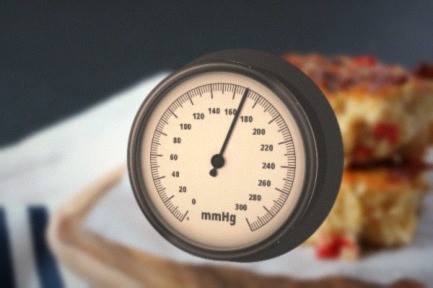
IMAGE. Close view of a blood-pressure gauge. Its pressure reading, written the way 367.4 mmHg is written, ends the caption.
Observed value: 170 mmHg
